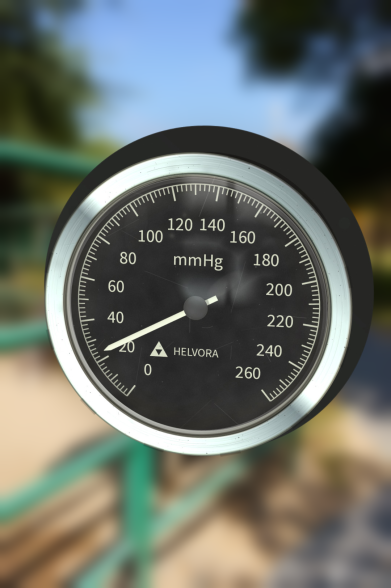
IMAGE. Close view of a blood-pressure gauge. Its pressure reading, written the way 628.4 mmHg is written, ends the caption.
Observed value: 24 mmHg
